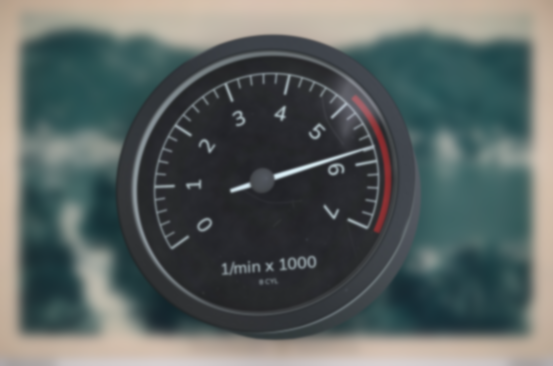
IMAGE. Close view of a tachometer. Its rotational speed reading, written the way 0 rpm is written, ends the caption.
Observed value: 5800 rpm
